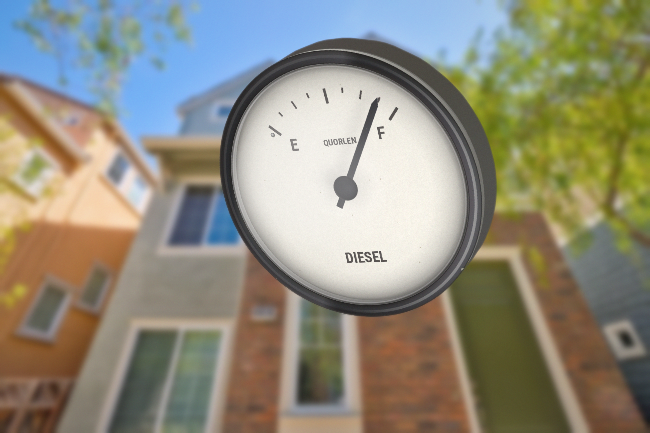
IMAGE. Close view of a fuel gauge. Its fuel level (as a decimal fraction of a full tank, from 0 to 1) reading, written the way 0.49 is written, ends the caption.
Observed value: 0.875
